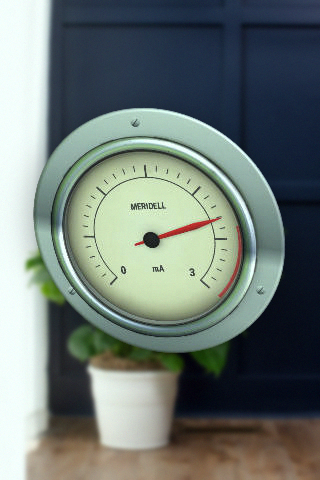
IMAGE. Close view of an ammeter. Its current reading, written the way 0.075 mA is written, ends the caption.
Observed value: 2.3 mA
